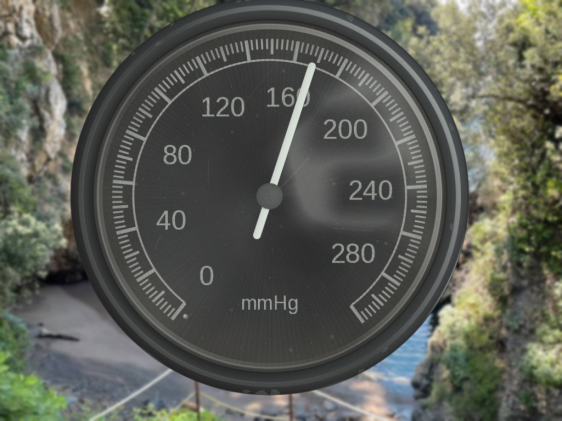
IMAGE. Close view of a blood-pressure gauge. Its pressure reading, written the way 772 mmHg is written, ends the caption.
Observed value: 168 mmHg
